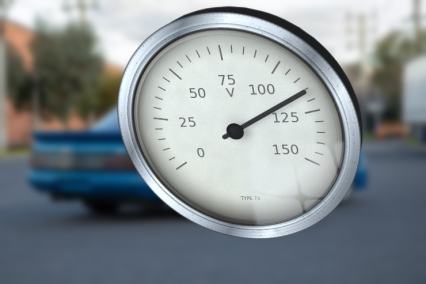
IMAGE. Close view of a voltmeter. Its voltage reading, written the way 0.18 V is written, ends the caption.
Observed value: 115 V
